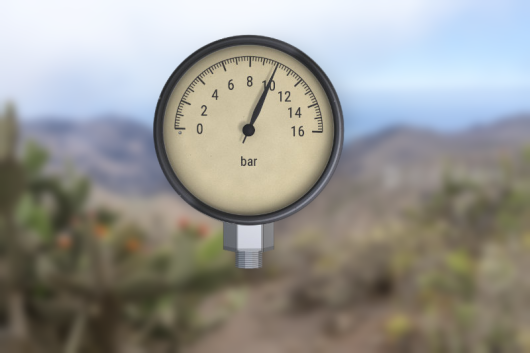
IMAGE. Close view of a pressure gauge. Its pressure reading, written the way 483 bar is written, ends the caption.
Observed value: 10 bar
